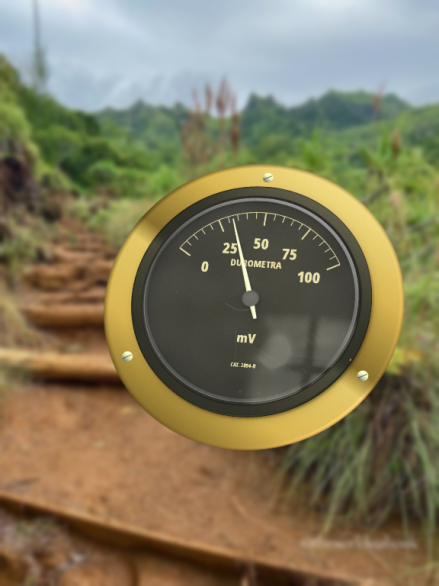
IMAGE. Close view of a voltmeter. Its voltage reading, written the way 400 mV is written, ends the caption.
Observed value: 32.5 mV
